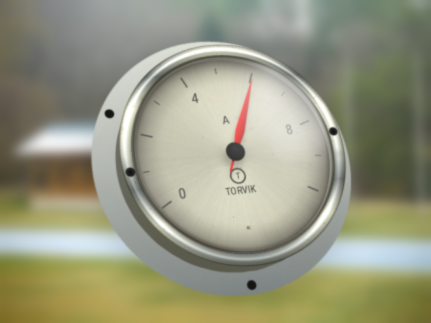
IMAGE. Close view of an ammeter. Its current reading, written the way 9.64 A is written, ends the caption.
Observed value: 6 A
